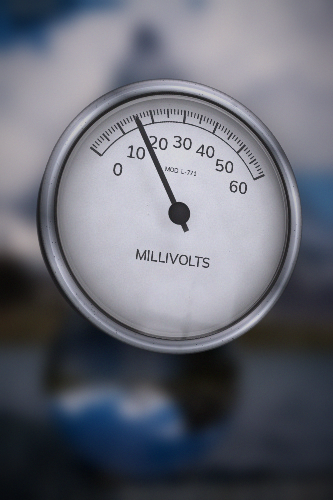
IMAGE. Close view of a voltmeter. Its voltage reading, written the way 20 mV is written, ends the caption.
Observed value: 15 mV
